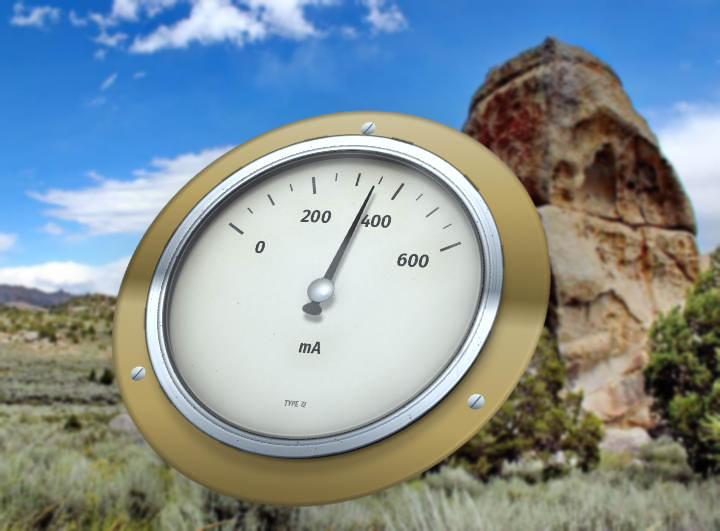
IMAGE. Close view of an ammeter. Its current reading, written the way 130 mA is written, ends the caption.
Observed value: 350 mA
